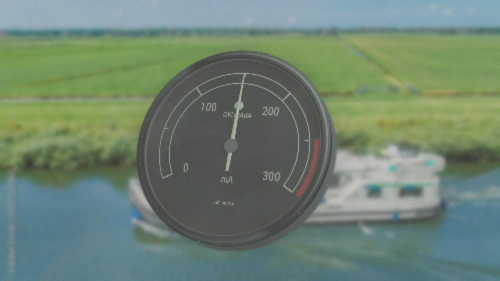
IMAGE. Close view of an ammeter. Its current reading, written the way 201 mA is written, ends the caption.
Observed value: 150 mA
